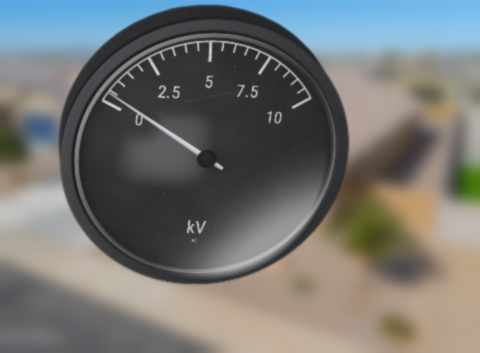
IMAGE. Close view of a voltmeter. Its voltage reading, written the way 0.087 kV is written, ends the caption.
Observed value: 0.5 kV
